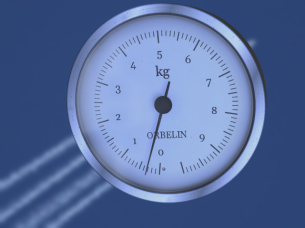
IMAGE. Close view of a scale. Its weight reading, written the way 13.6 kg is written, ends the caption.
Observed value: 0.3 kg
